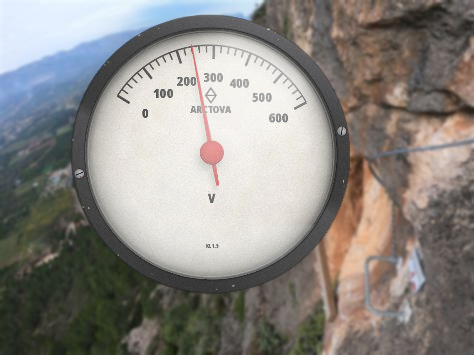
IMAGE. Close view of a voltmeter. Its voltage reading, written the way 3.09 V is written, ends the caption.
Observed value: 240 V
